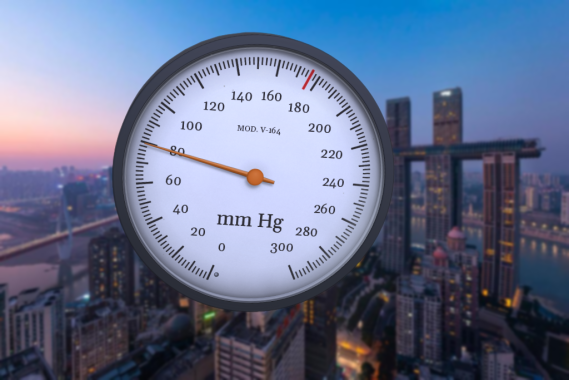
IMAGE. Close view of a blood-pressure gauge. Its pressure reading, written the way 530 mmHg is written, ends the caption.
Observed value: 80 mmHg
